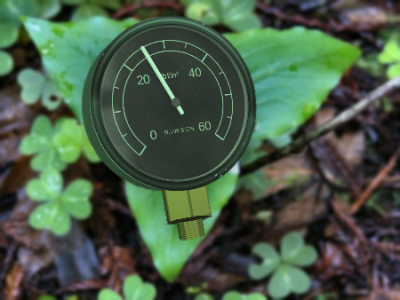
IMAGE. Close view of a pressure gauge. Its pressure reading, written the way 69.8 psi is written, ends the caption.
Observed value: 25 psi
